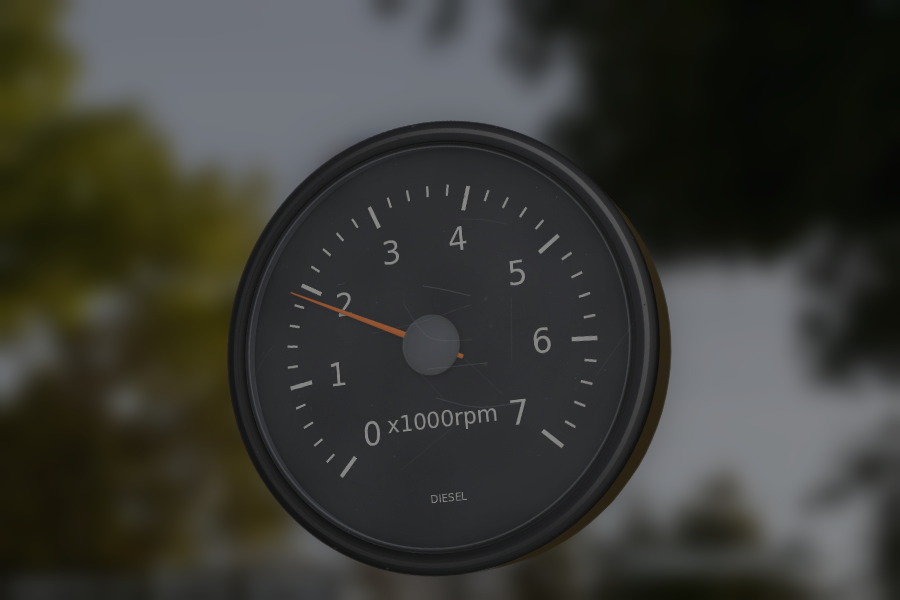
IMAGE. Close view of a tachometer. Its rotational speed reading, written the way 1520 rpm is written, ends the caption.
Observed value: 1900 rpm
